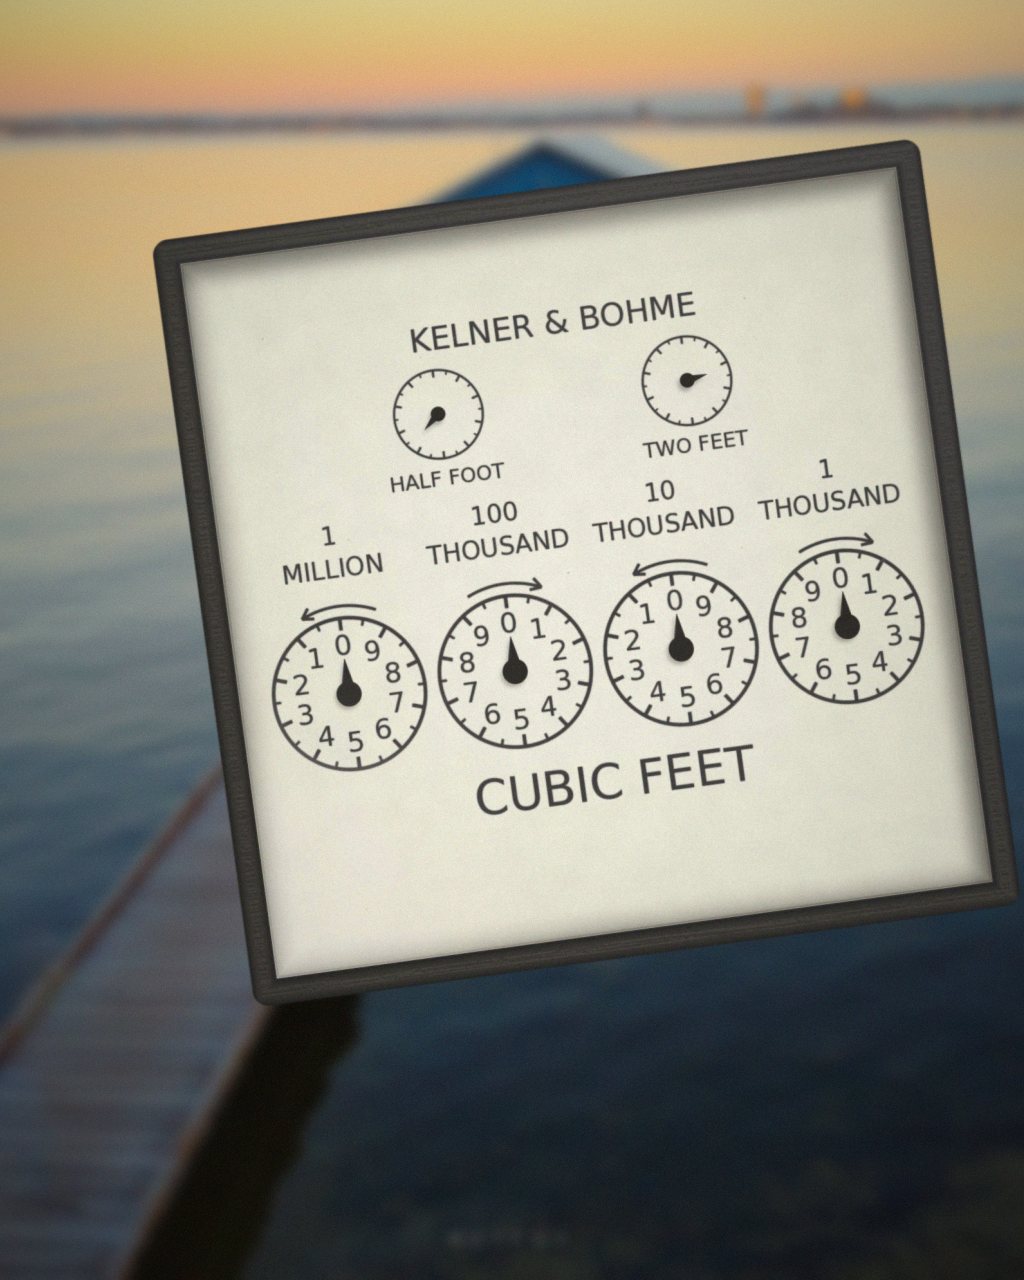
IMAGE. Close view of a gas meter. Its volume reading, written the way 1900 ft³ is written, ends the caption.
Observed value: 0 ft³
